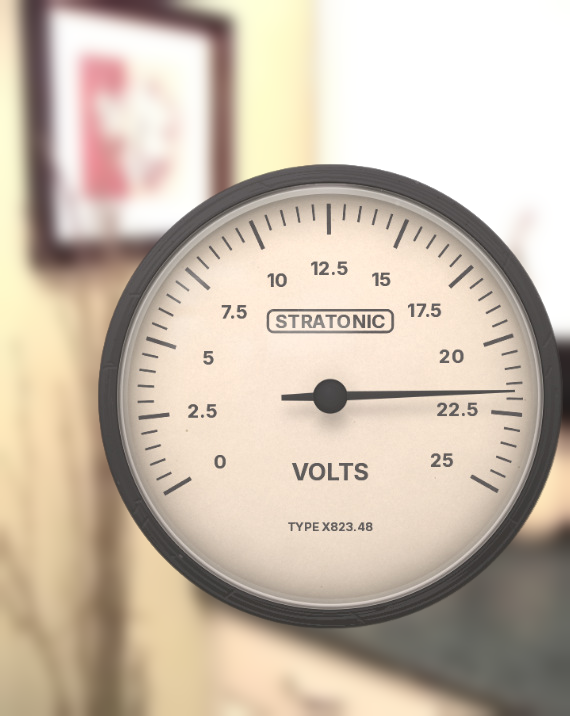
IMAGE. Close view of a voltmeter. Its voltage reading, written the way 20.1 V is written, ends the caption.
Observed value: 21.75 V
